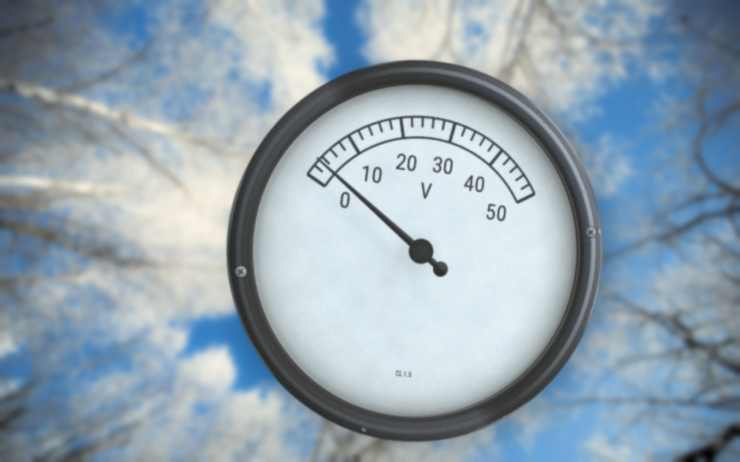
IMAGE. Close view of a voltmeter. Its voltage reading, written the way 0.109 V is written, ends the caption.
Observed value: 3 V
